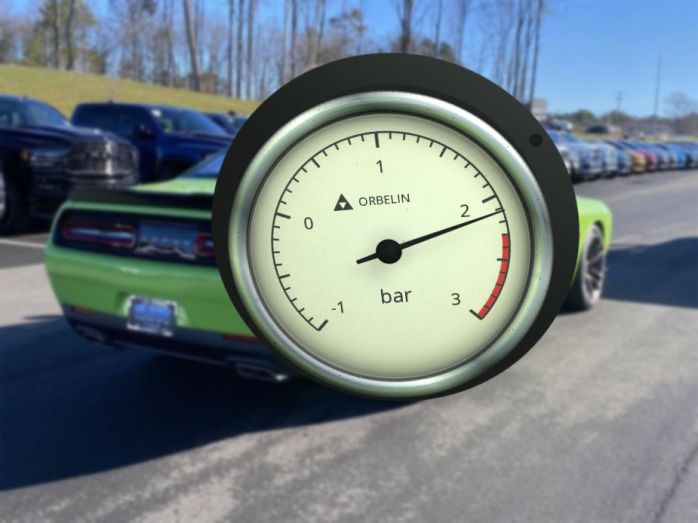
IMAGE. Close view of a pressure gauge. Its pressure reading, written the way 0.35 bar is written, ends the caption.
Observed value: 2.1 bar
